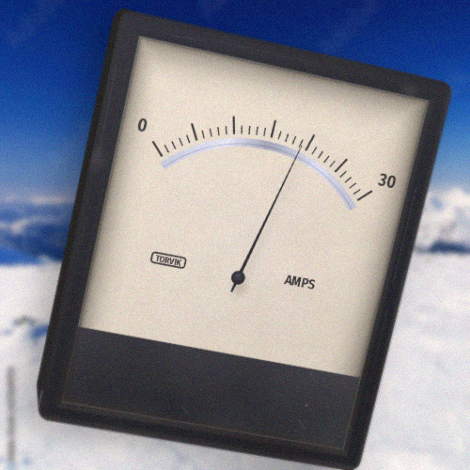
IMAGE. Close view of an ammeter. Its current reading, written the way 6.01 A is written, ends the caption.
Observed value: 19 A
